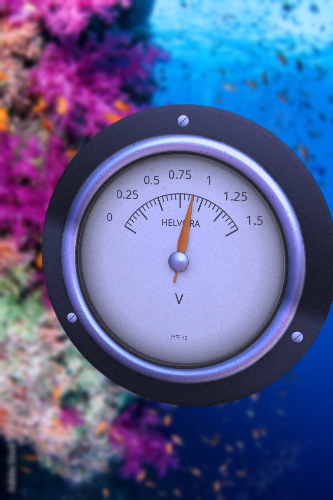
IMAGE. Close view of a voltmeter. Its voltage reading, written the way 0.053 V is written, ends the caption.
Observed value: 0.9 V
